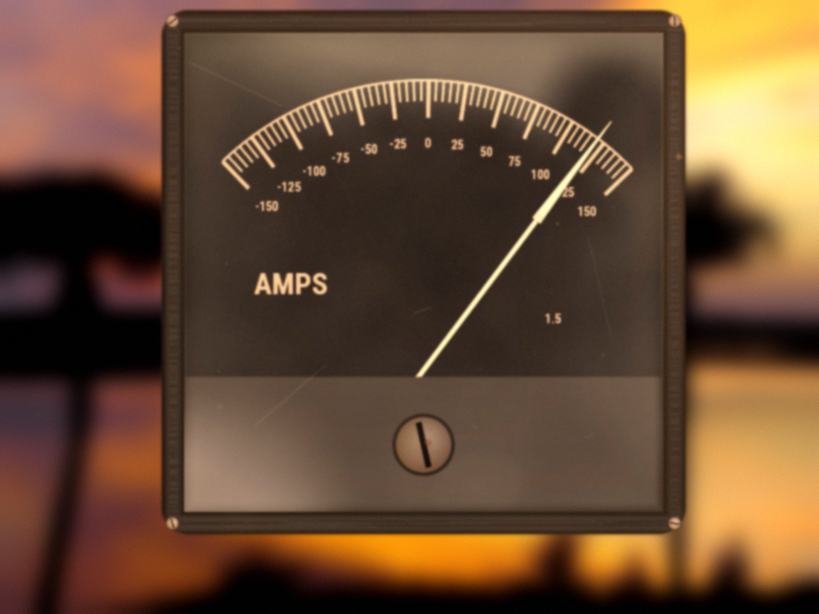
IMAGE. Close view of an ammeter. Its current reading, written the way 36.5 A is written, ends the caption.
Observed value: 120 A
